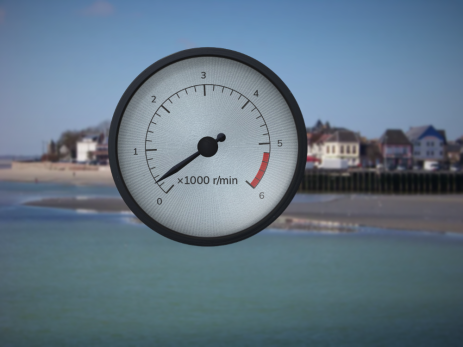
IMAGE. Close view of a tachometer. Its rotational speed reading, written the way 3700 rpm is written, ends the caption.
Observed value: 300 rpm
